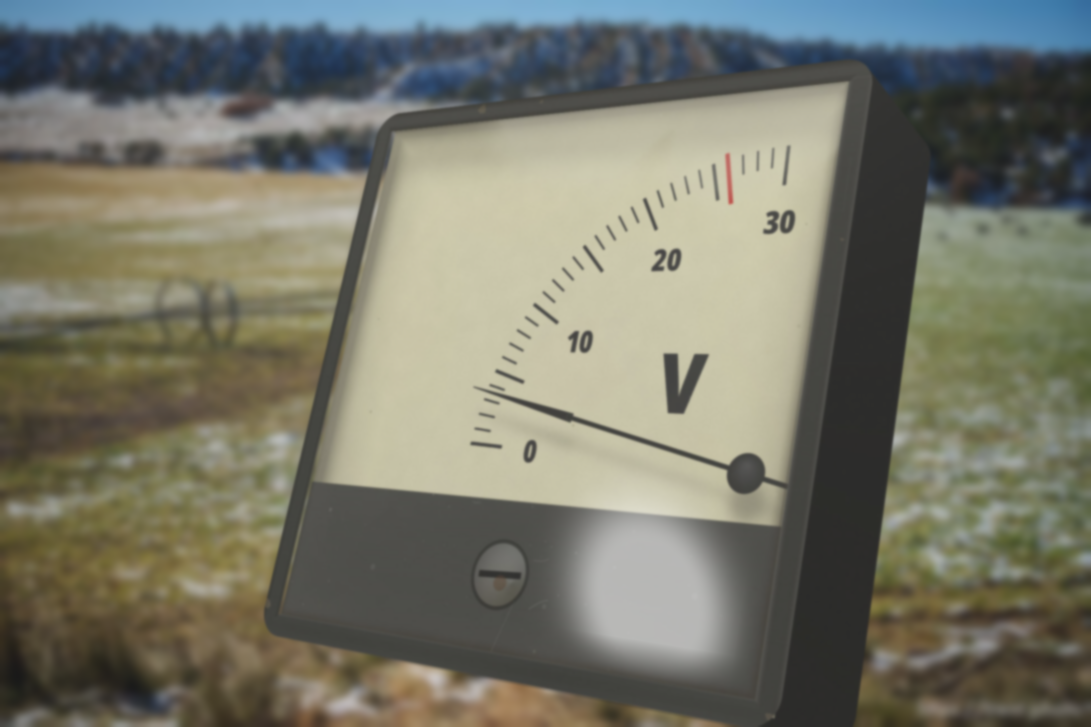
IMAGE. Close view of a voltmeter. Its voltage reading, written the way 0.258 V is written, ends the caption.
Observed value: 3.5 V
